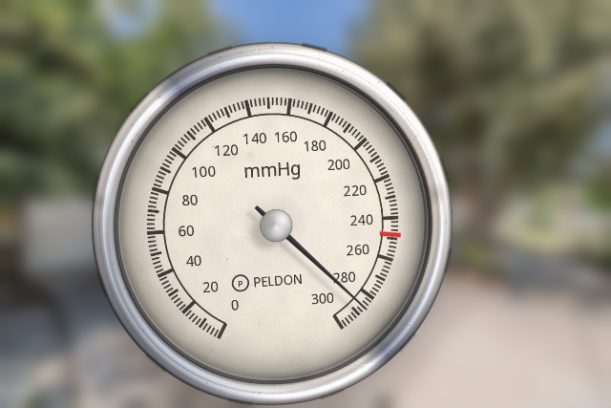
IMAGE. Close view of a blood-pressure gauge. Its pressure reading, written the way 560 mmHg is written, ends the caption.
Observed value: 286 mmHg
